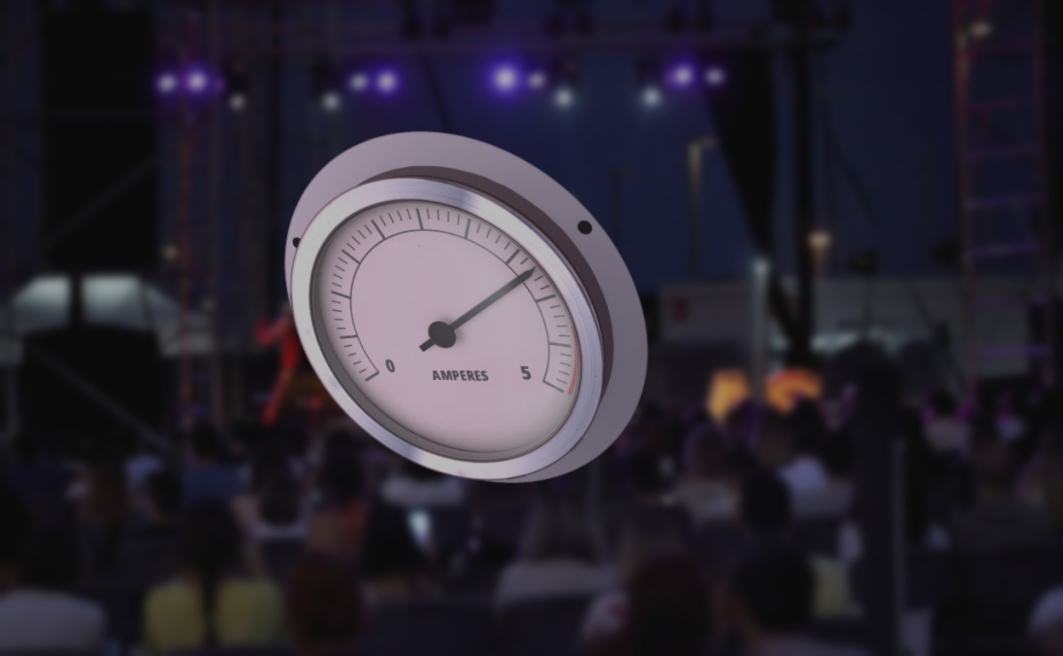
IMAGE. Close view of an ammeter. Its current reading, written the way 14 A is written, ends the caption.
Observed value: 3.7 A
